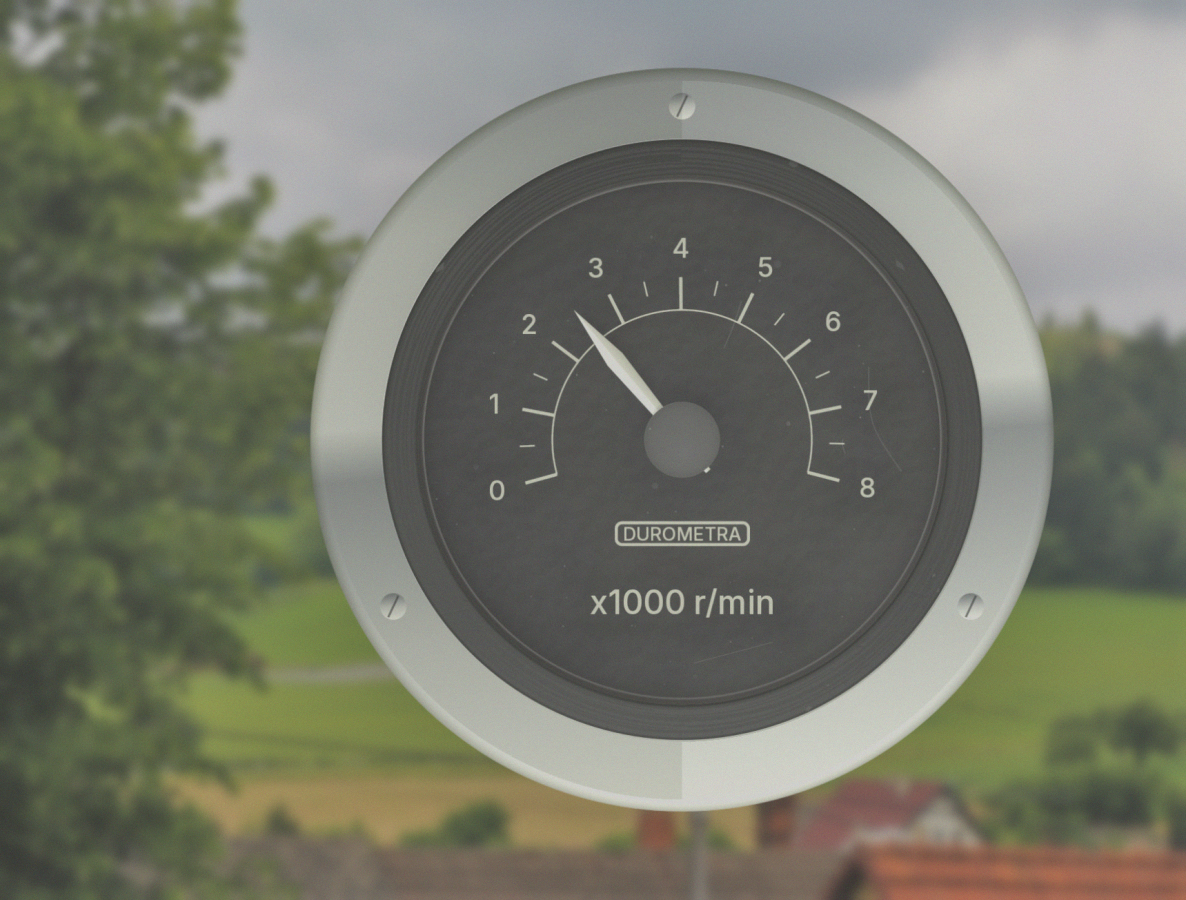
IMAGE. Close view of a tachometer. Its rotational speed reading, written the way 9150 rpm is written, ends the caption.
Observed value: 2500 rpm
